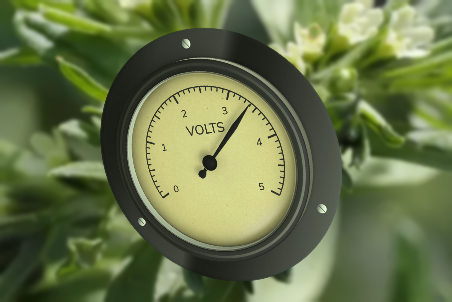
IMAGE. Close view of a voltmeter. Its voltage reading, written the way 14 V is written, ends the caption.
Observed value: 3.4 V
